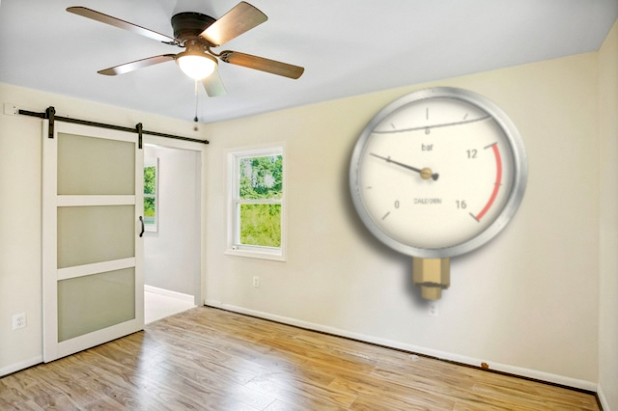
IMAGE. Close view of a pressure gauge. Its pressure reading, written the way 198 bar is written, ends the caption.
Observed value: 4 bar
